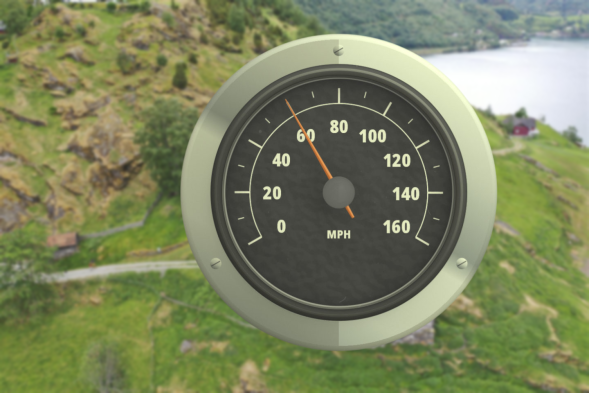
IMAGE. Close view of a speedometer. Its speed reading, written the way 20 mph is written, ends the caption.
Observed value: 60 mph
